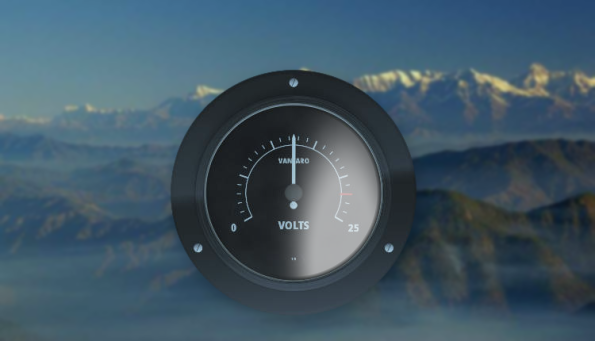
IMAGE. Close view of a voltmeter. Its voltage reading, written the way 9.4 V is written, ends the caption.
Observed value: 12.5 V
